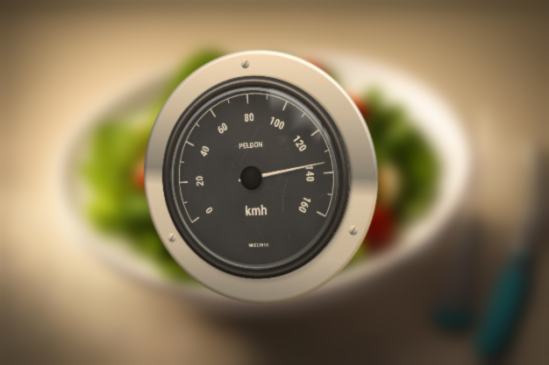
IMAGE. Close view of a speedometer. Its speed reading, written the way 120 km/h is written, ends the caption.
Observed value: 135 km/h
